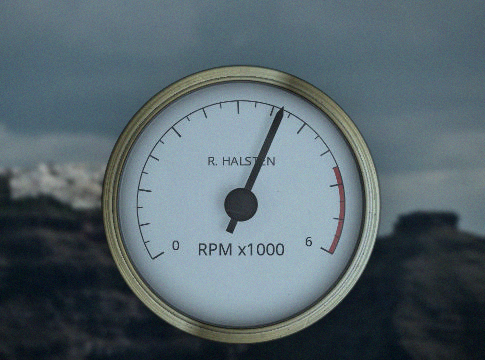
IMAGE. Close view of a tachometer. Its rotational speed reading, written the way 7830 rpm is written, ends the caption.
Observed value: 3625 rpm
